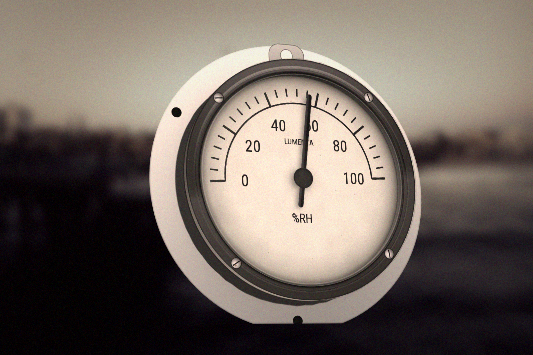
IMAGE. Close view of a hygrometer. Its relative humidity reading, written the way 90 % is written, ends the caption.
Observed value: 56 %
